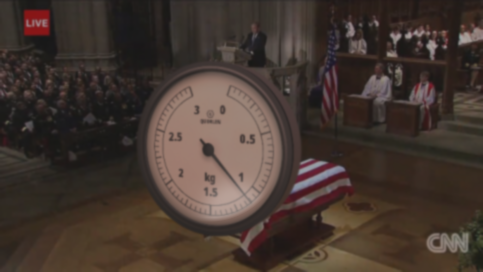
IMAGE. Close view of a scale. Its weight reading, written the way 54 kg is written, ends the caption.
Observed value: 1.1 kg
